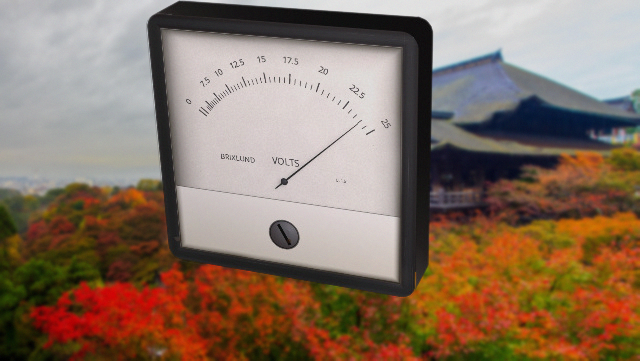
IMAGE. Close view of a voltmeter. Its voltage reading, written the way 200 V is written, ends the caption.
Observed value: 24 V
